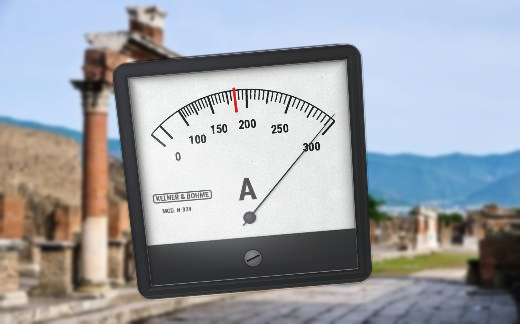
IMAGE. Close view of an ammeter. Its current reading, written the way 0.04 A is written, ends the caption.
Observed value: 295 A
